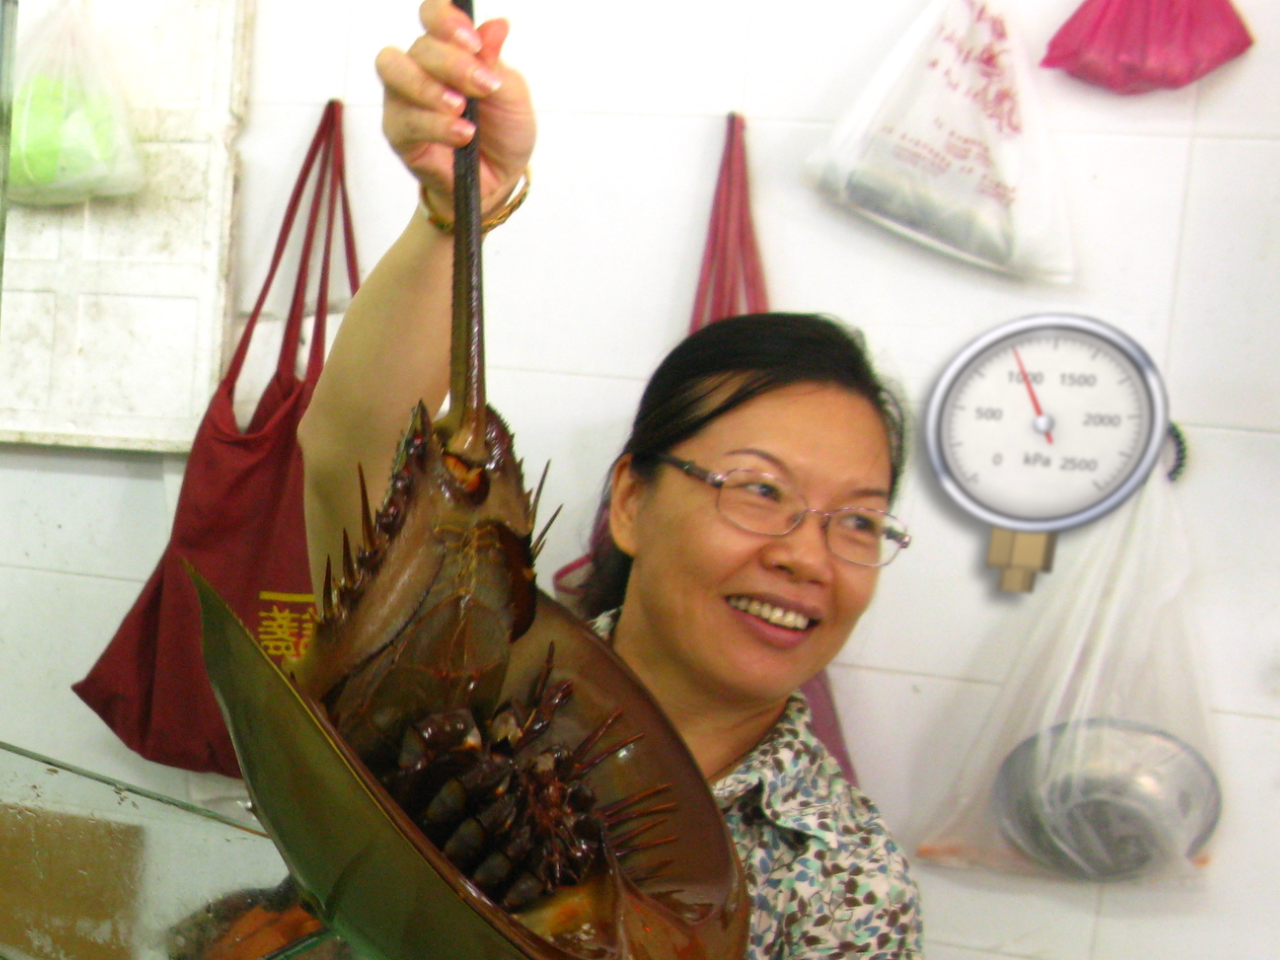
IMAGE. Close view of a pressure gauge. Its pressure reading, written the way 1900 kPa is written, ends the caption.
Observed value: 1000 kPa
